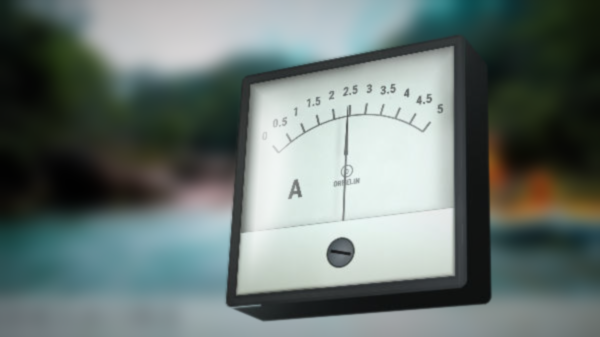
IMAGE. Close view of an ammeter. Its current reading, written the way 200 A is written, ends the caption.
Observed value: 2.5 A
